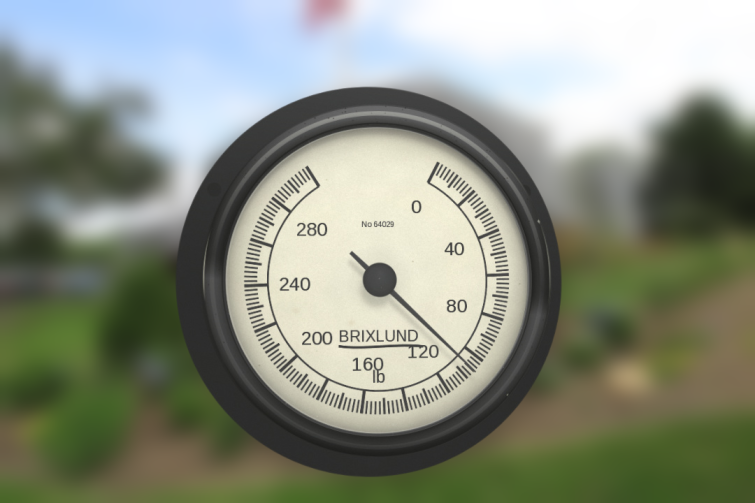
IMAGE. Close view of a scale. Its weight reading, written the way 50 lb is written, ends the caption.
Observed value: 106 lb
